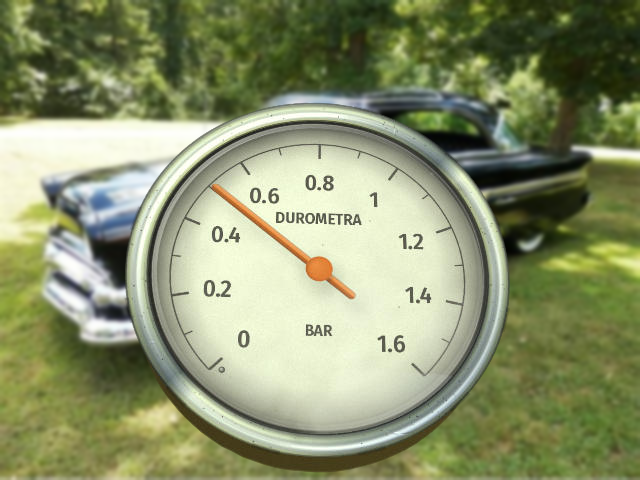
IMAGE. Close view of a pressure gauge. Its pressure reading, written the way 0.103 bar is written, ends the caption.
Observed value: 0.5 bar
